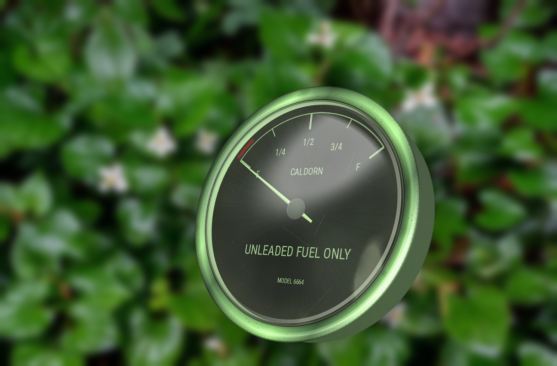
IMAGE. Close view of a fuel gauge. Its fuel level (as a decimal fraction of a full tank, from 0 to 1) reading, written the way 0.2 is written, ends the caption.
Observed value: 0
